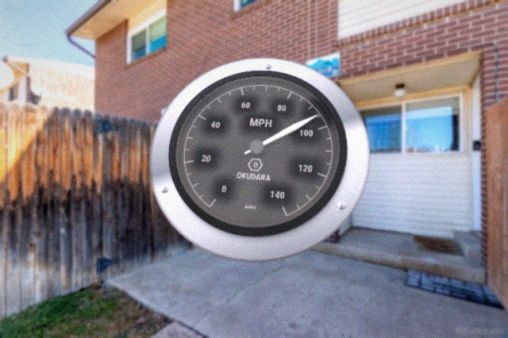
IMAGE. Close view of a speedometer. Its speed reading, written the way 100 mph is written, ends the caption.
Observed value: 95 mph
